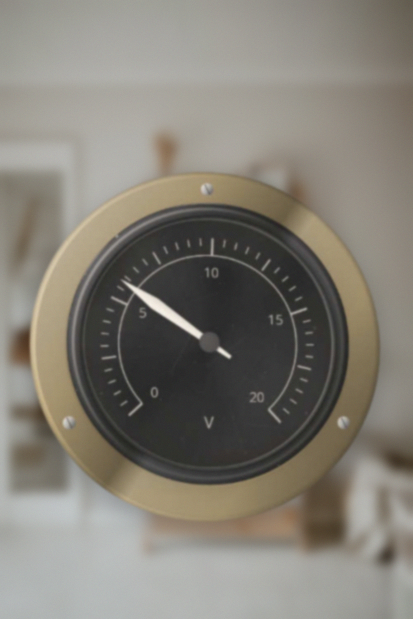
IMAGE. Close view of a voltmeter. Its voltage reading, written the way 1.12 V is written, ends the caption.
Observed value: 5.75 V
